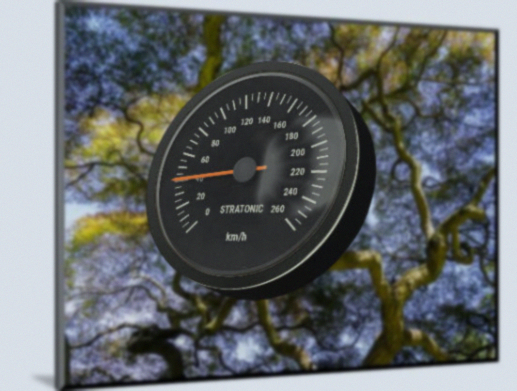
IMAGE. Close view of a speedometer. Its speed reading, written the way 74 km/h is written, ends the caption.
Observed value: 40 km/h
